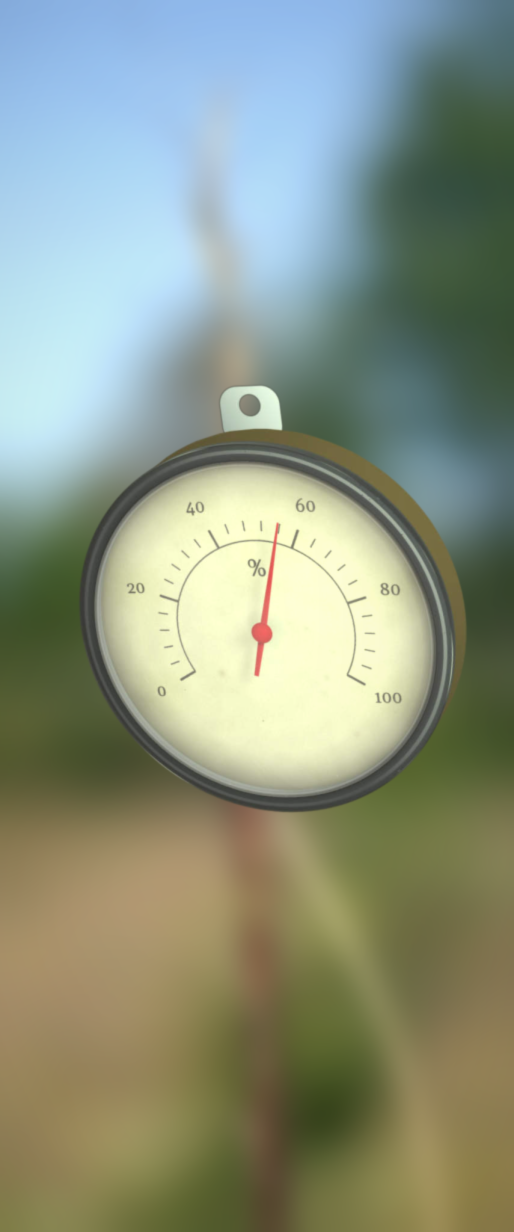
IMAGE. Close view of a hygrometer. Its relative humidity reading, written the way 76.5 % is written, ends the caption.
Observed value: 56 %
